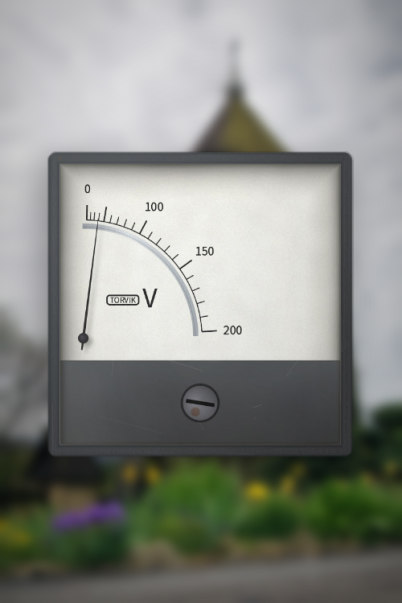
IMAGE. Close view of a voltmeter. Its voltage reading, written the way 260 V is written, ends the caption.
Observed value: 40 V
